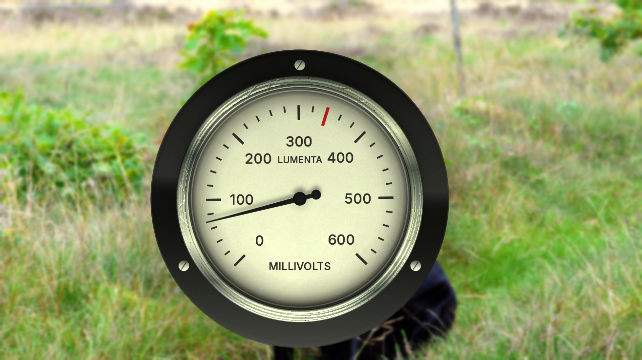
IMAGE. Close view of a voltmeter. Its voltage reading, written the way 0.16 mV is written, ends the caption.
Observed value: 70 mV
